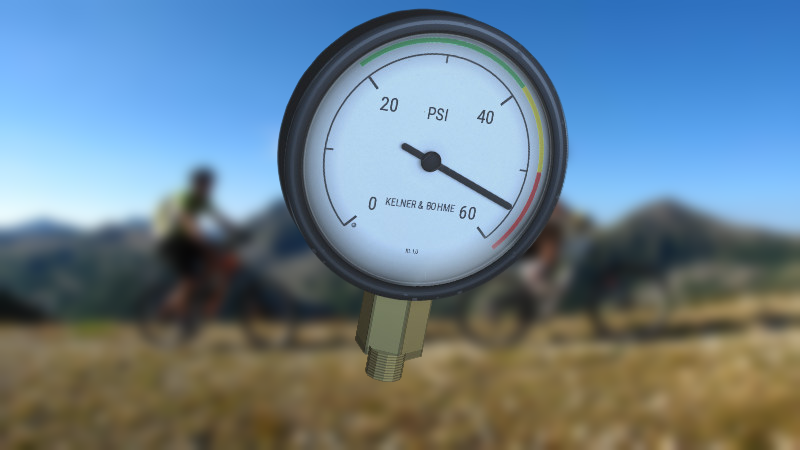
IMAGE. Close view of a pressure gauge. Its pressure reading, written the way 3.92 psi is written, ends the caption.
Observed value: 55 psi
